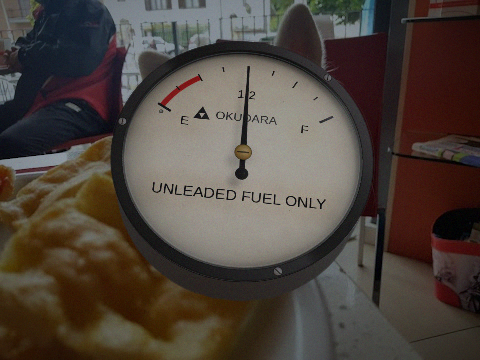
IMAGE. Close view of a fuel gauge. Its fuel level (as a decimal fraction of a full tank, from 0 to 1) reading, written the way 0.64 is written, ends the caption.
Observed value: 0.5
